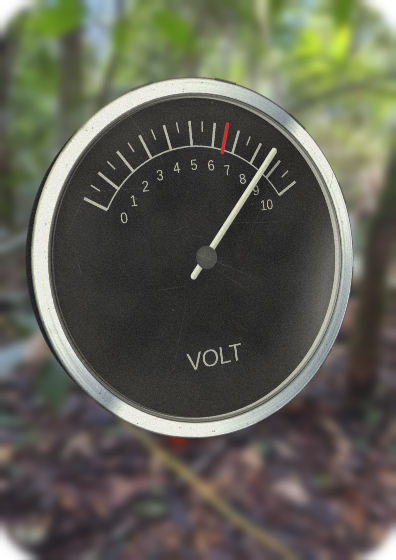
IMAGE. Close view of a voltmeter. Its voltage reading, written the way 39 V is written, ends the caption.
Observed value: 8.5 V
